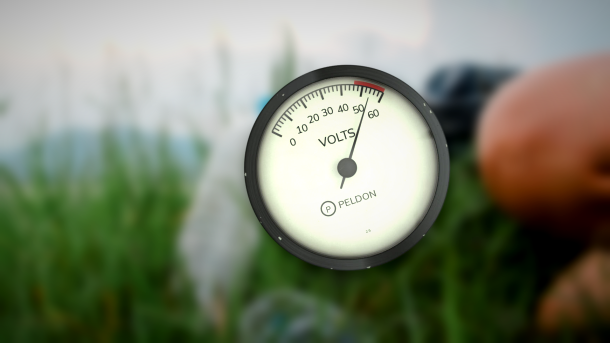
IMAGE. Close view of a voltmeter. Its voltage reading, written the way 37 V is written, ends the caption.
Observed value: 54 V
